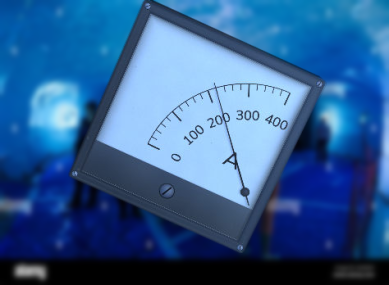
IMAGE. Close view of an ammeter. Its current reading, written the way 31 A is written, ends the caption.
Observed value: 220 A
